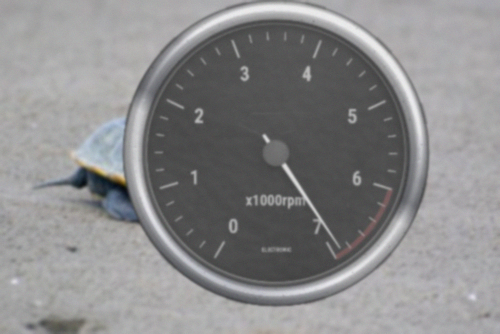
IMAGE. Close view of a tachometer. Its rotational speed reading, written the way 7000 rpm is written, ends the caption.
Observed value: 6900 rpm
